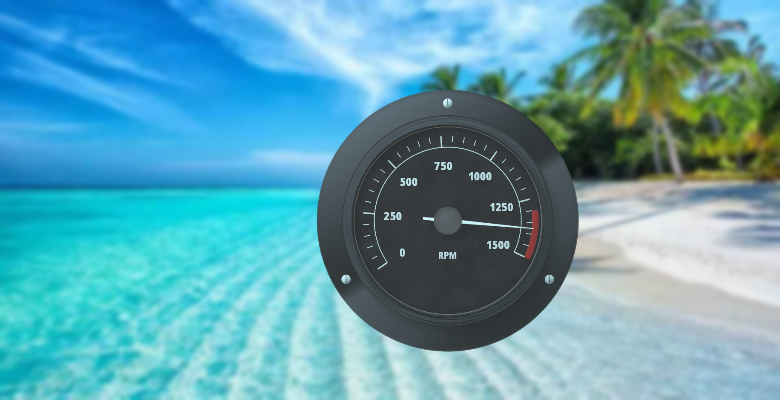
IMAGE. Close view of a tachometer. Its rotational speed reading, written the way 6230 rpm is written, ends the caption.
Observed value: 1375 rpm
